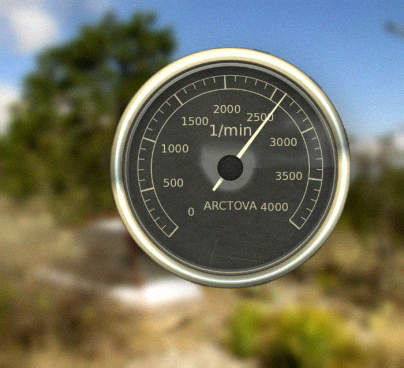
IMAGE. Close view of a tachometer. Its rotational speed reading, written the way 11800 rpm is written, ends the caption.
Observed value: 2600 rpm
